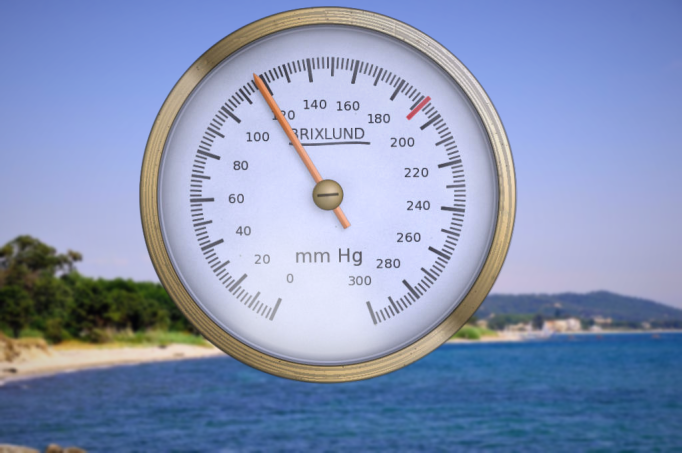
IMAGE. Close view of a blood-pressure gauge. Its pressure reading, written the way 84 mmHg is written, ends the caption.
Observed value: 118 mmHg
